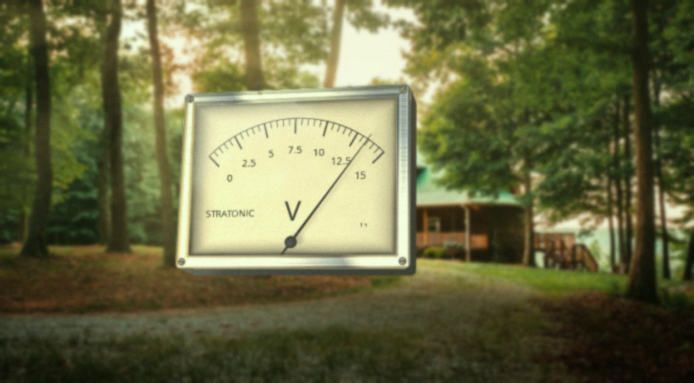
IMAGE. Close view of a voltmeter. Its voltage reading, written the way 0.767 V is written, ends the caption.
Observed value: 13.5 V
